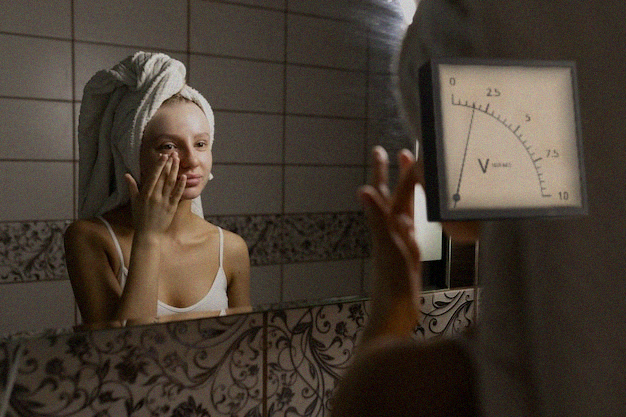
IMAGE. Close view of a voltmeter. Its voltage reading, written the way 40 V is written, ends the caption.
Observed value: 1.5 V
